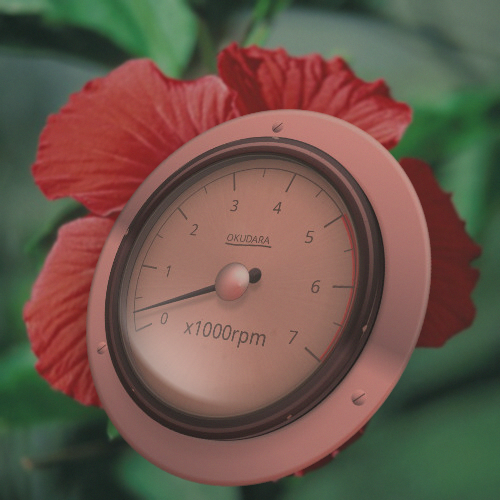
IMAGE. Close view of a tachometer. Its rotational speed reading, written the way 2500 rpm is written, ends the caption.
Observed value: 250 rpm
